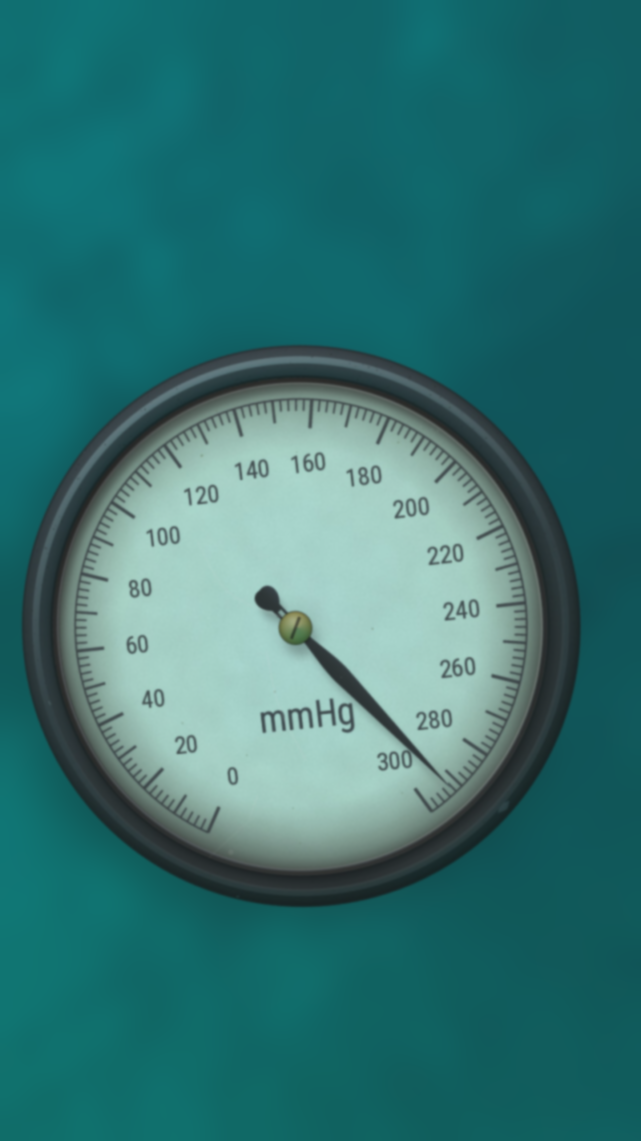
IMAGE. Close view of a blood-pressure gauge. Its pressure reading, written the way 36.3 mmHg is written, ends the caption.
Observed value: 292 mmHg
